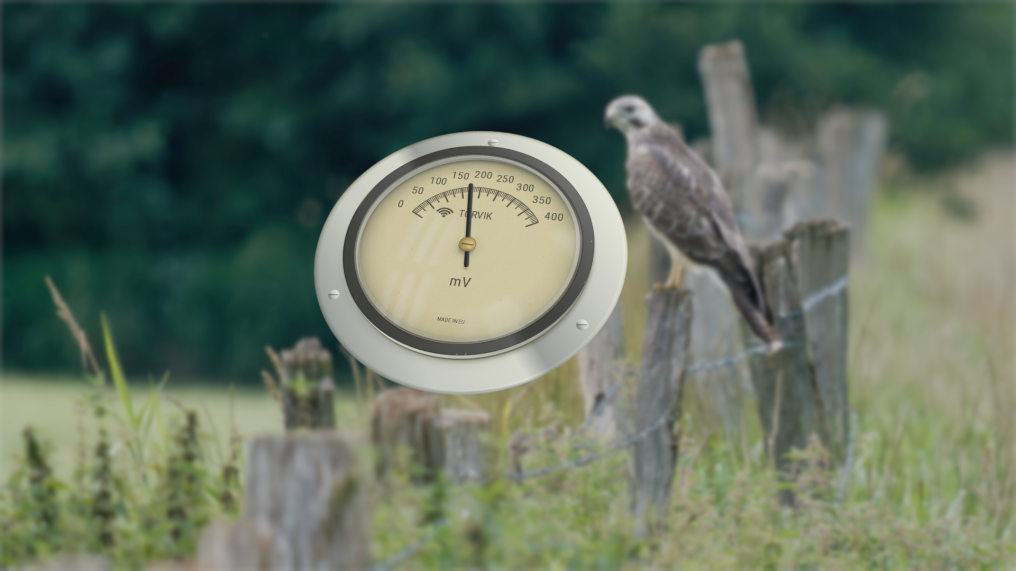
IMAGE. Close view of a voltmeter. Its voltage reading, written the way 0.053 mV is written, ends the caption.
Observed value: 175 mV
